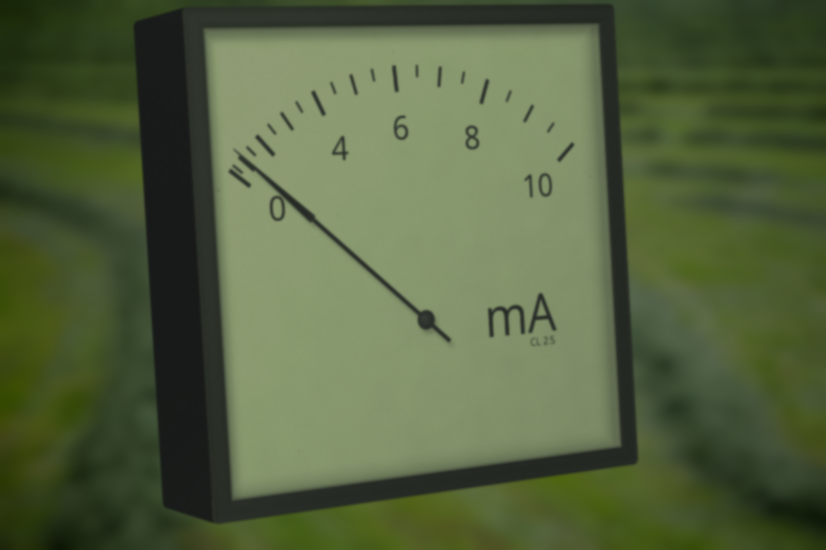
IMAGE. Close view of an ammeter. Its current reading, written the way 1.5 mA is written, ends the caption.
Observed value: 1 mA
